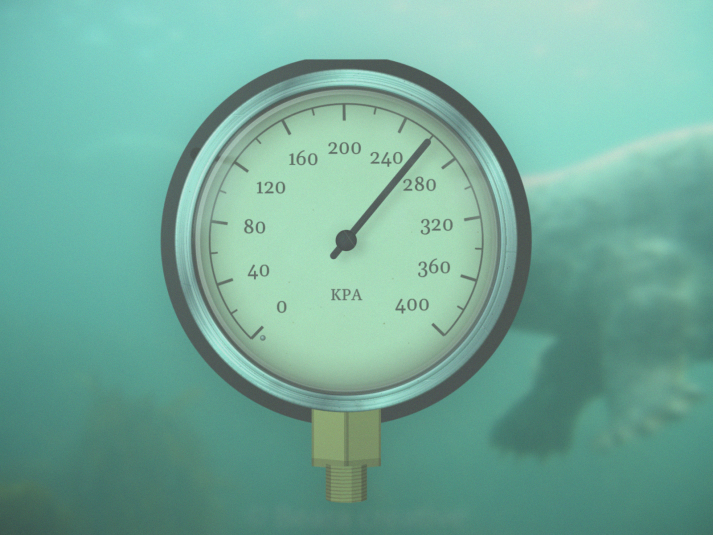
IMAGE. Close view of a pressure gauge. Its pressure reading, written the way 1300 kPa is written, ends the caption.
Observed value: 260 kPa
